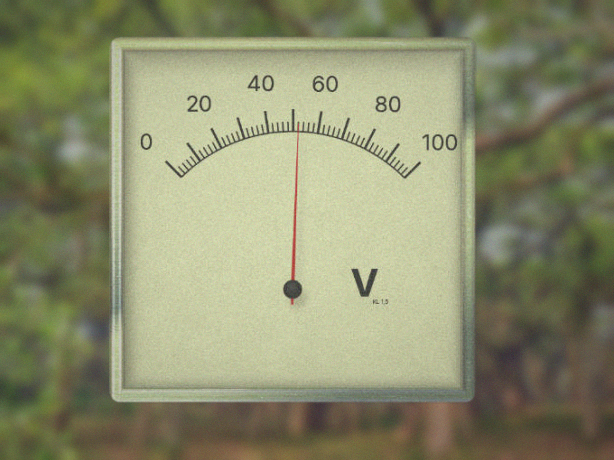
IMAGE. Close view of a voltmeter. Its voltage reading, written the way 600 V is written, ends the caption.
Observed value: 52 V
